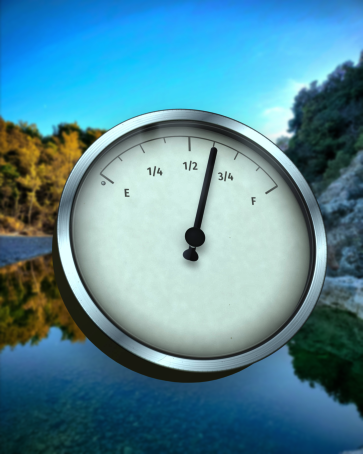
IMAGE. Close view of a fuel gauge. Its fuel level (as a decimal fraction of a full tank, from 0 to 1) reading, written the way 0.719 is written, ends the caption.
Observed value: 0.625
